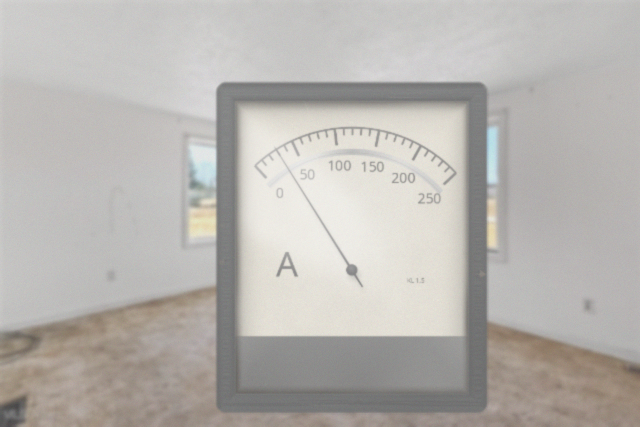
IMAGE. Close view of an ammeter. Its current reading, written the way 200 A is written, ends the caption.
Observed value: 30 A
